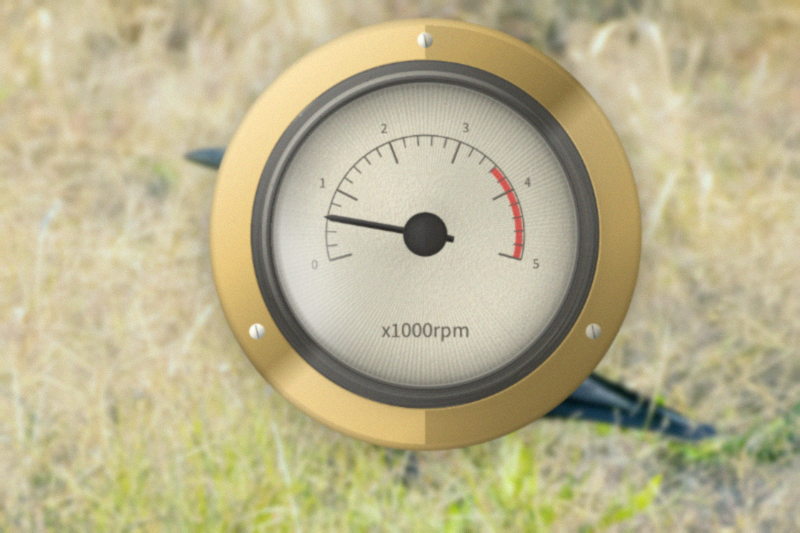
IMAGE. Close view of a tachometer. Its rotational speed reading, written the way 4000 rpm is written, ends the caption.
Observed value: 600 rpm
